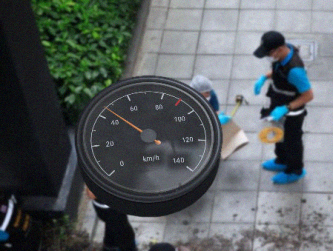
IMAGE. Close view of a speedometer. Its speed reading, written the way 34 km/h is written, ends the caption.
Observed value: 45 km/h
